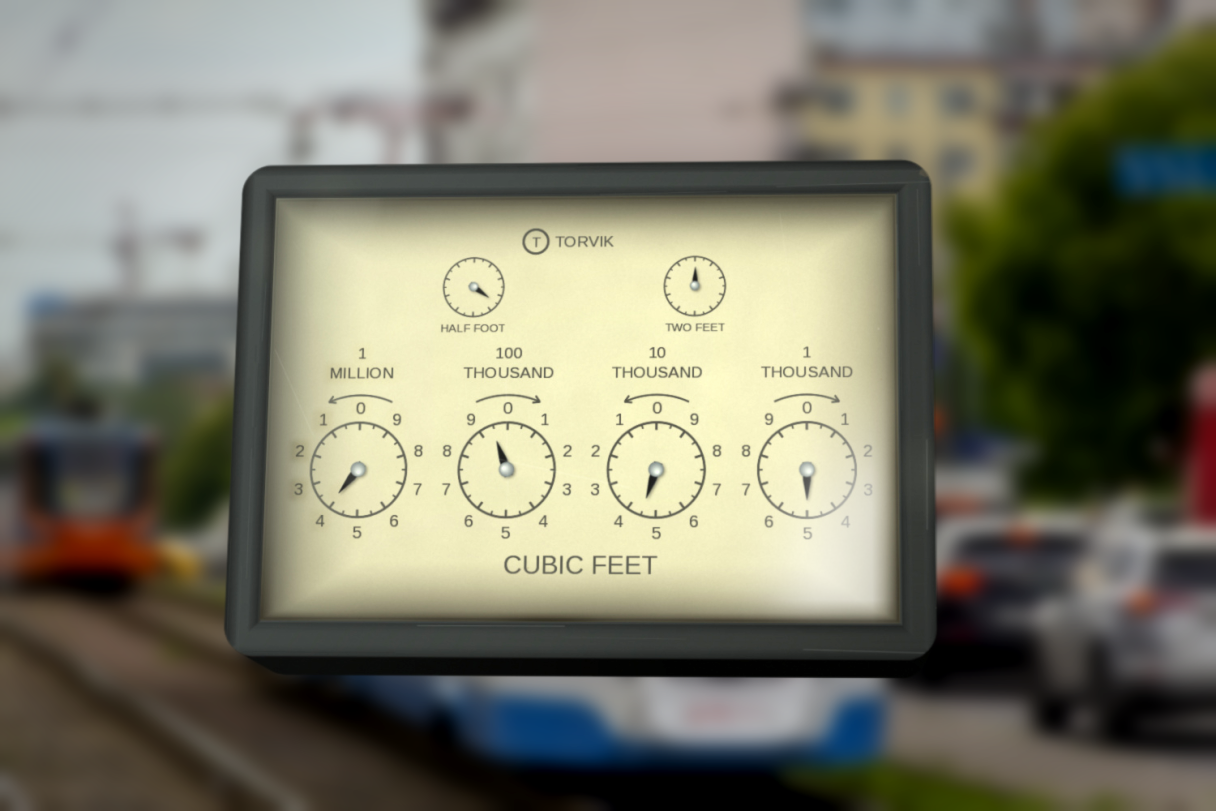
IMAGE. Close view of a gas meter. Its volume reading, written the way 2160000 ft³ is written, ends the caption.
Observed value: 394500 ft³
